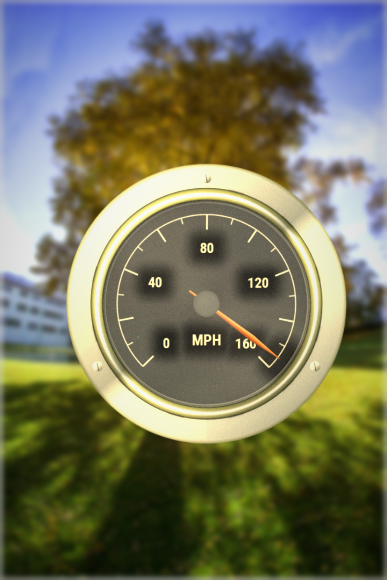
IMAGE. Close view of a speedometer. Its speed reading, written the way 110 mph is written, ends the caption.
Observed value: 155 mph
